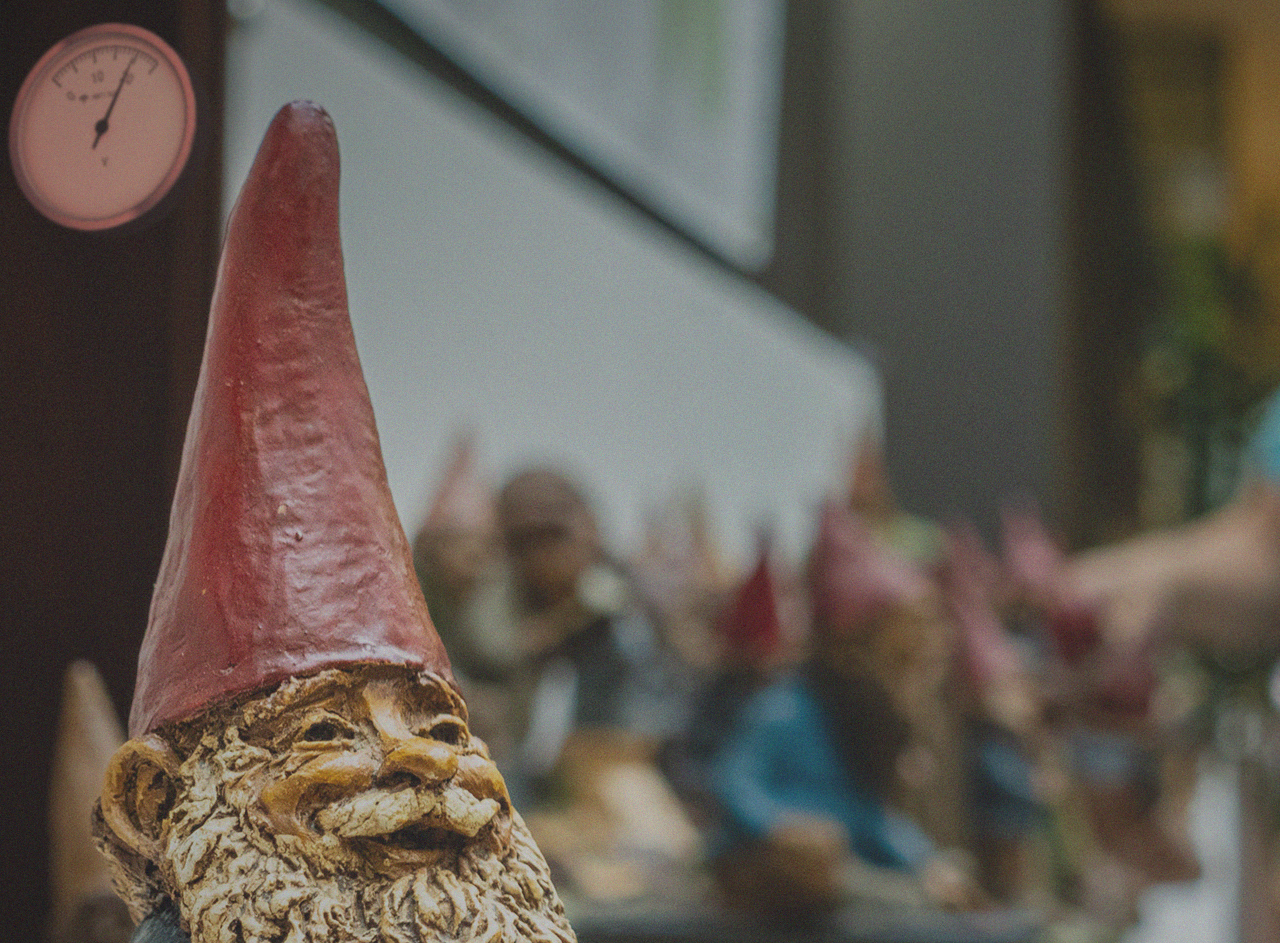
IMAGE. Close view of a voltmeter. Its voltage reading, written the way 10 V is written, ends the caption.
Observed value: 20 V
